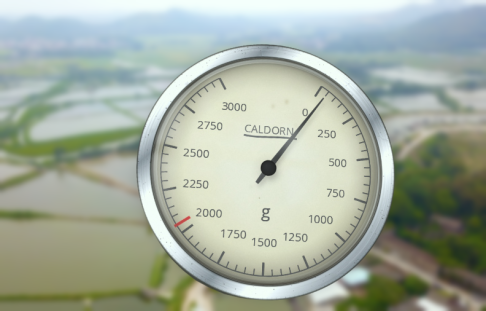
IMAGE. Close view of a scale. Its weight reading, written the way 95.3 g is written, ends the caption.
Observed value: 50 g
